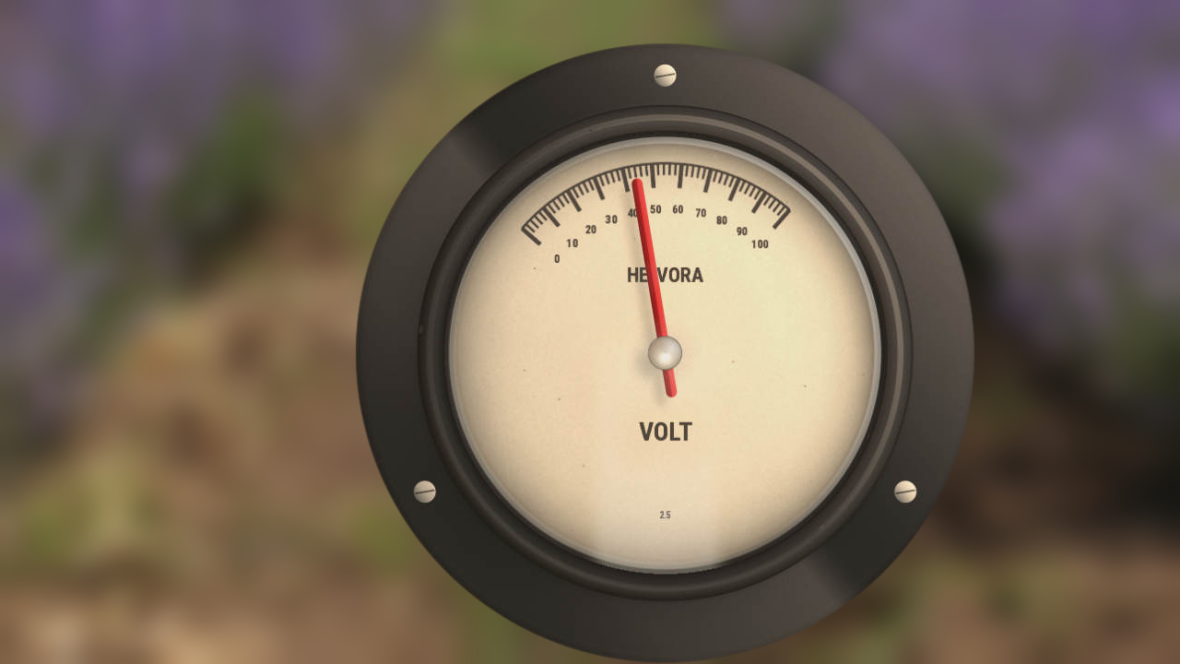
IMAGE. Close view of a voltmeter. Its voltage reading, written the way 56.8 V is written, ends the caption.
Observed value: 44 V
